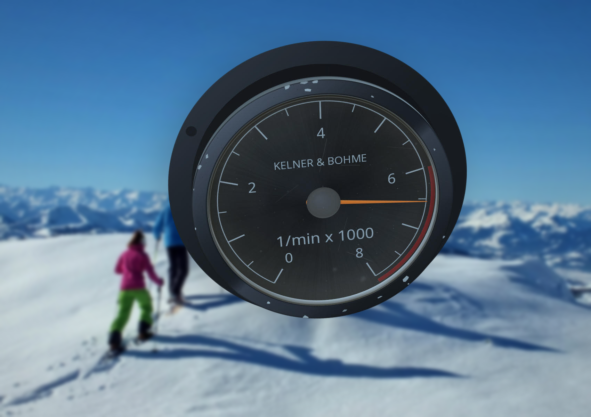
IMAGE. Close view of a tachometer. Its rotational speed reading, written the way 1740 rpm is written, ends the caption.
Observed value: 6500 rpm
